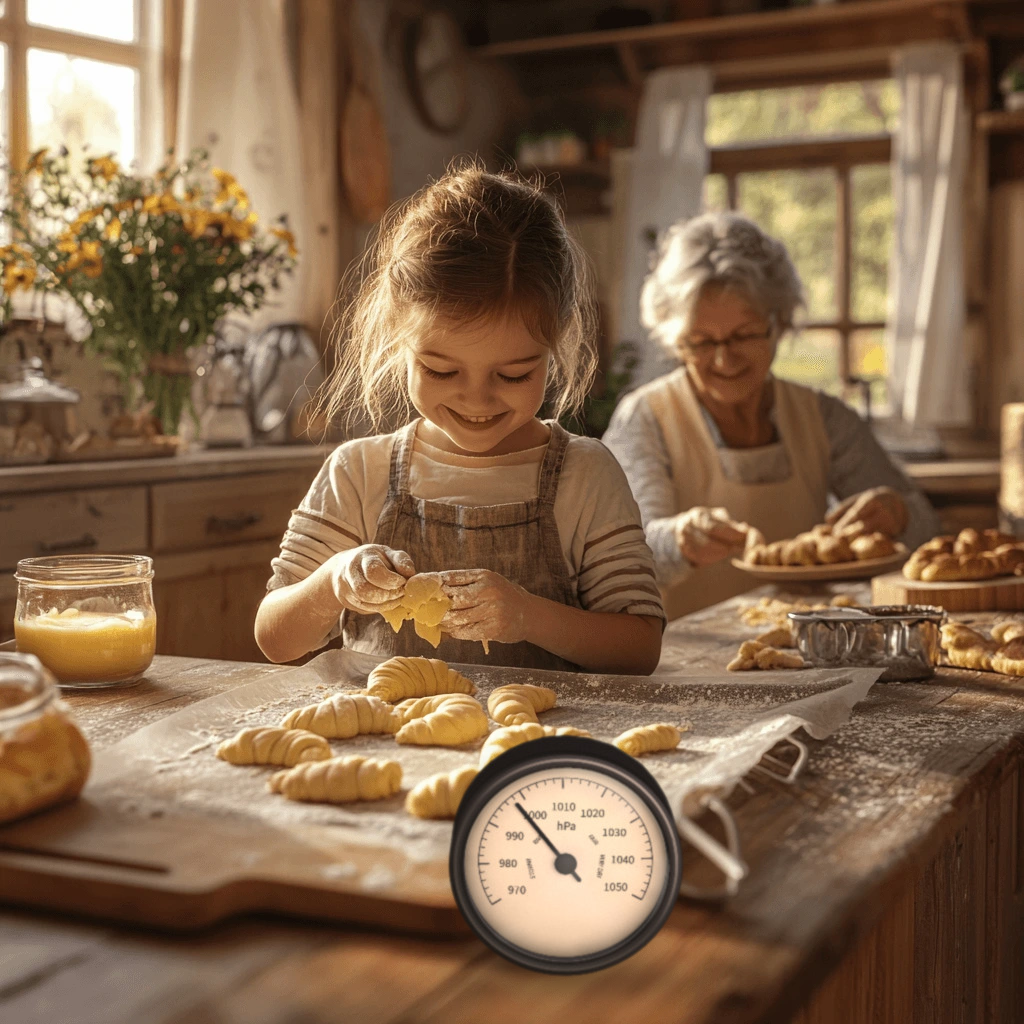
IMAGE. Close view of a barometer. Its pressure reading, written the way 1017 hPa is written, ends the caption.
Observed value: 998 hPa
